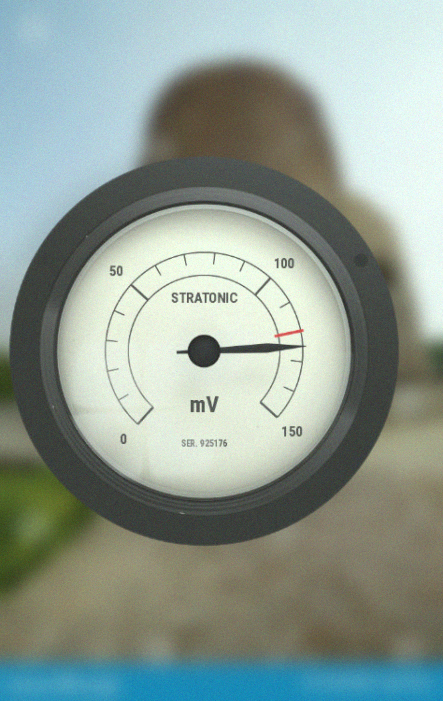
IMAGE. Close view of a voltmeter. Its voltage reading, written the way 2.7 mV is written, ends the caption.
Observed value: 125 mV
